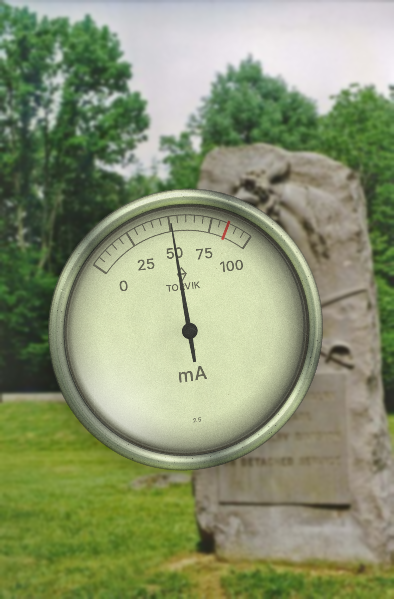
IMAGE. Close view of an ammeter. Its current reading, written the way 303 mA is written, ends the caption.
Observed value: 50 mA
